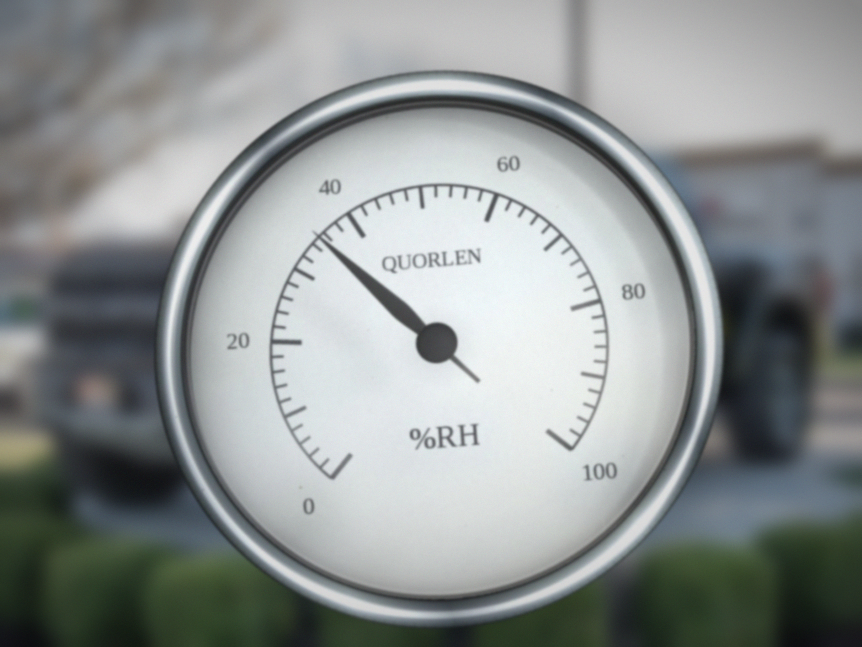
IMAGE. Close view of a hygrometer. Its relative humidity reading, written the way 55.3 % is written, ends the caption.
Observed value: 35 %
